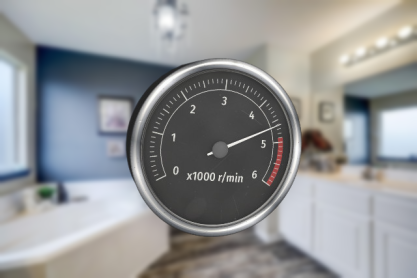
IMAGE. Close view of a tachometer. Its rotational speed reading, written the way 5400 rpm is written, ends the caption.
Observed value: 4600 rpm
